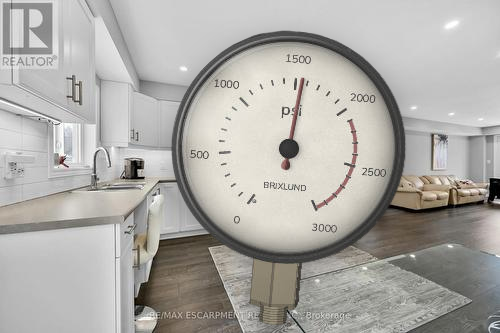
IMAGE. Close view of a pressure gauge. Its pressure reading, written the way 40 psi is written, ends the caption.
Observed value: 1550 psi
